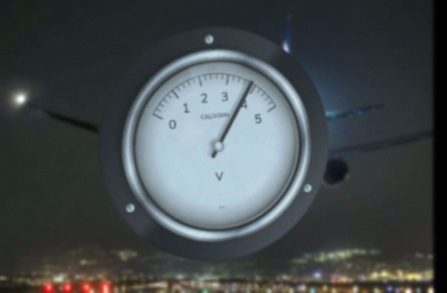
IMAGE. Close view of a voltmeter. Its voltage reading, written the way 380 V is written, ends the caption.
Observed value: 3.8 V
